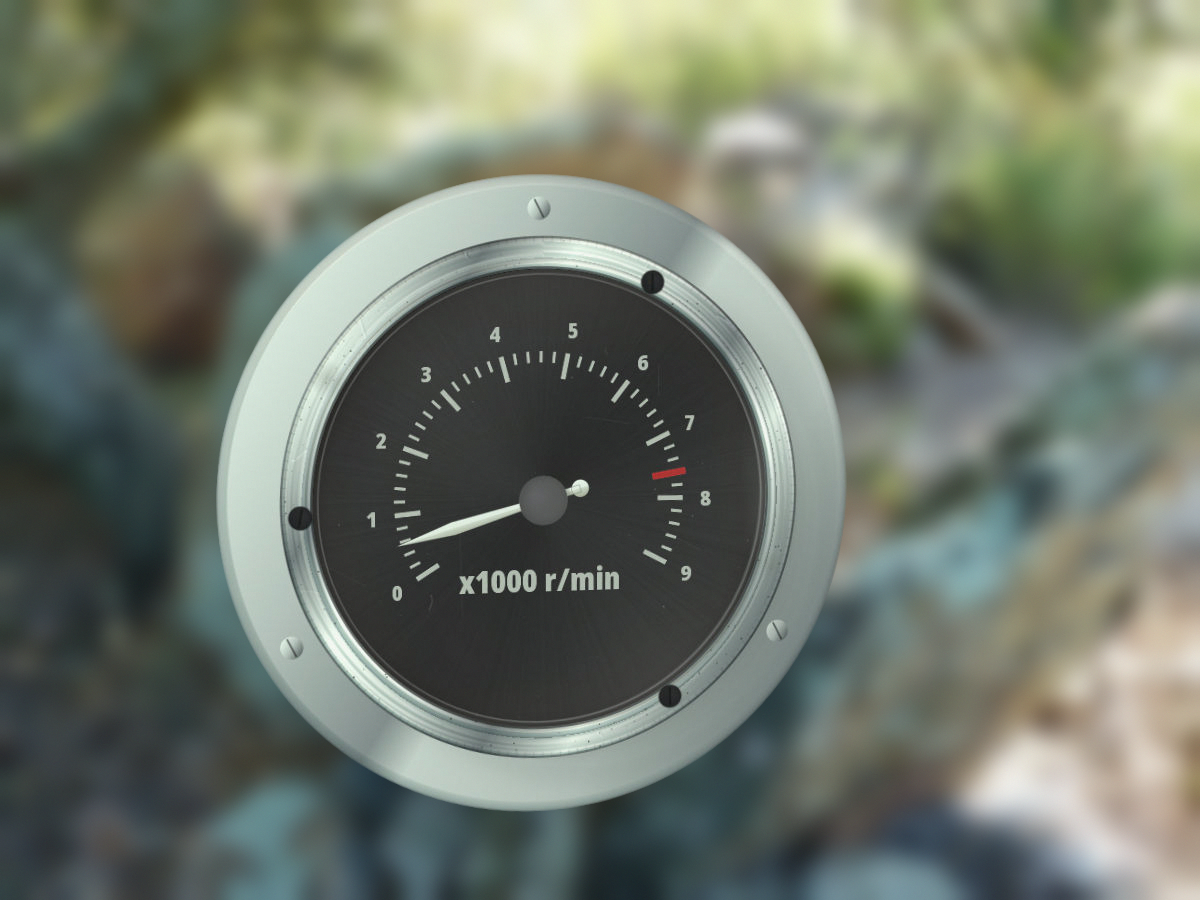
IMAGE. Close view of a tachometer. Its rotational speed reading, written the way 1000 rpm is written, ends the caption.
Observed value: 600 rpm
